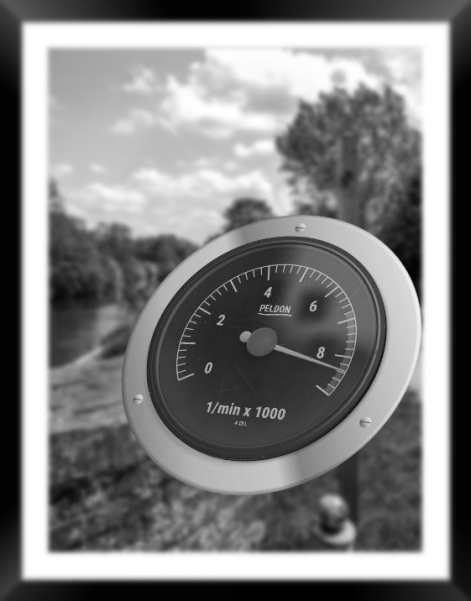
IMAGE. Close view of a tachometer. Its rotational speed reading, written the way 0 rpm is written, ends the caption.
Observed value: 8400 rpm
